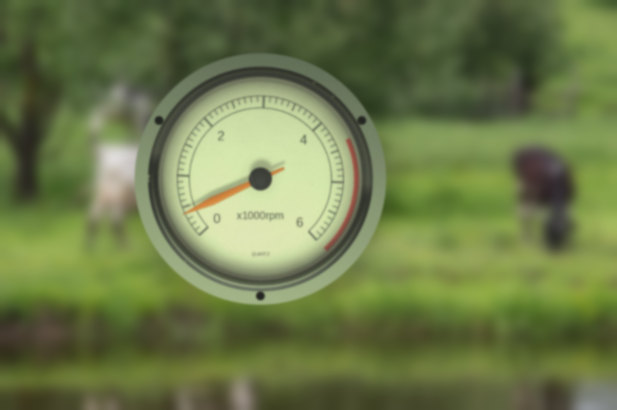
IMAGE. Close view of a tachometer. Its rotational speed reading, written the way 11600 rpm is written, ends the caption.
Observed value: 400 rpm
